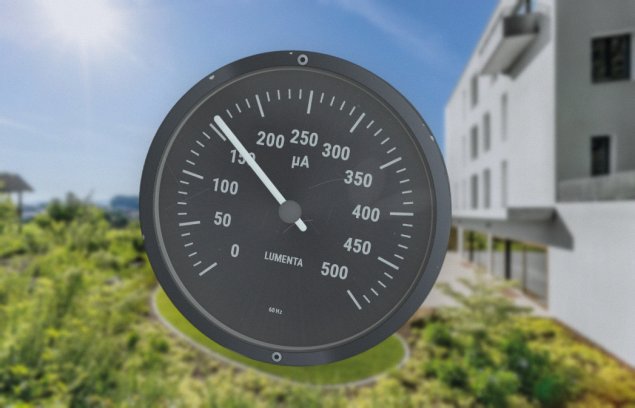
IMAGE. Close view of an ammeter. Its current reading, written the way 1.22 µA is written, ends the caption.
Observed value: 160 µA
